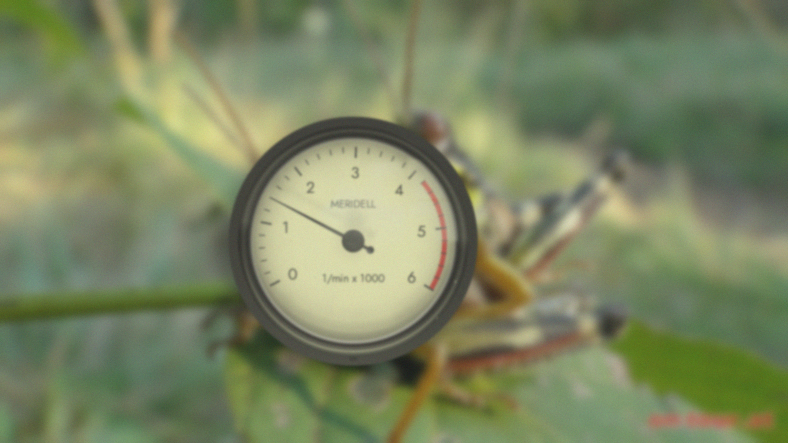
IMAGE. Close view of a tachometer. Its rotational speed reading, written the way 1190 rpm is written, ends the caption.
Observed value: 1400 rpm
